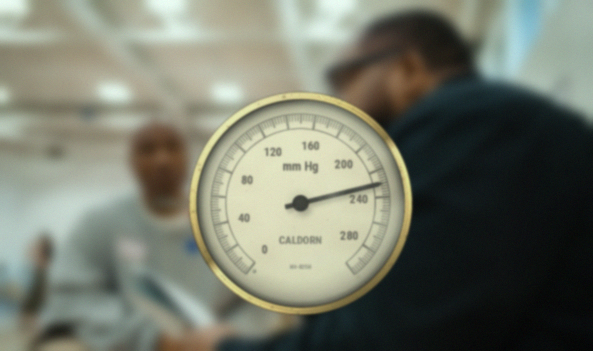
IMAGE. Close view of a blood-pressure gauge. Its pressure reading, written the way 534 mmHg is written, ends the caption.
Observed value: 230 mmHg
